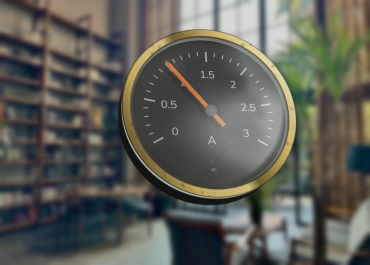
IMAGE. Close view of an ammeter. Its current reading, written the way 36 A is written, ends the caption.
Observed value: 1 A
